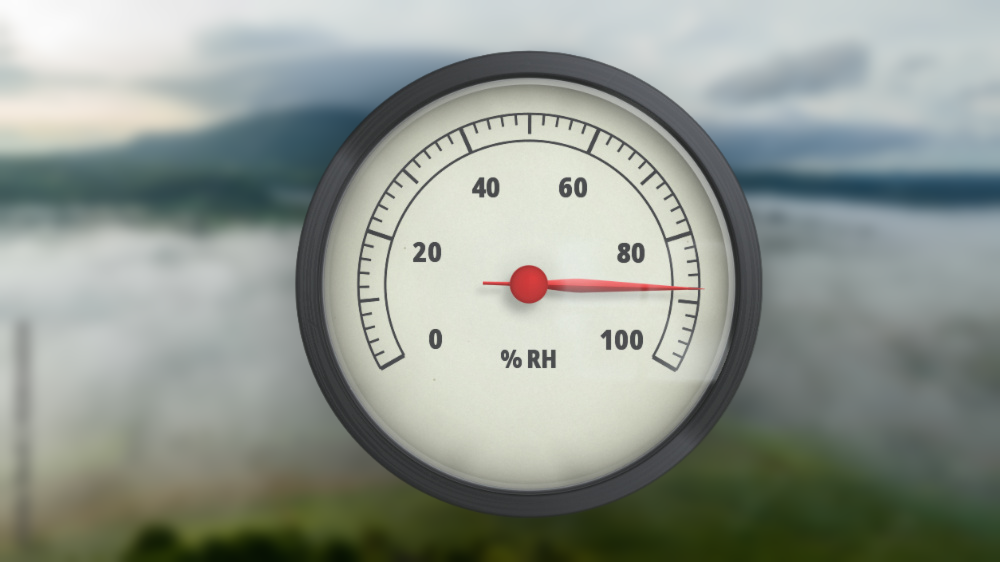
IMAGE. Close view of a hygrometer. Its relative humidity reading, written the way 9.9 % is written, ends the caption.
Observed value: 88 %
